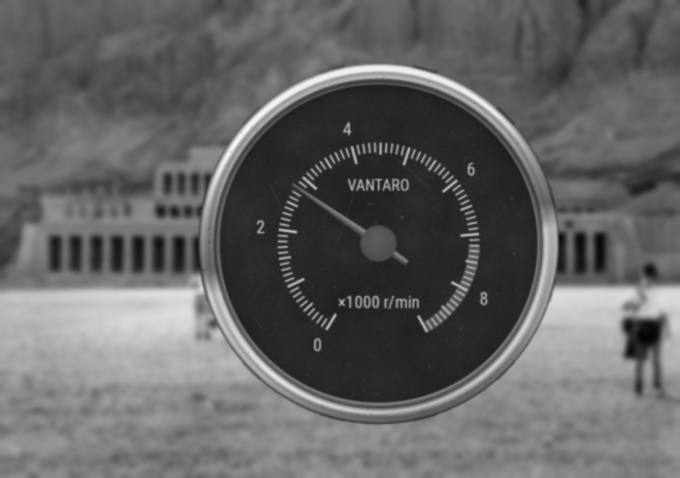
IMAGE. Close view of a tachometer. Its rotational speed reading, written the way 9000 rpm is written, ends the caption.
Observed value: 2800 rpm
